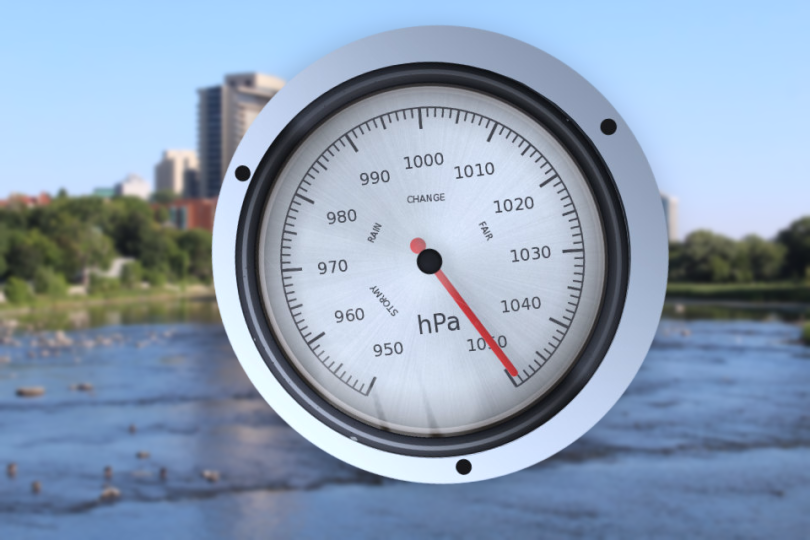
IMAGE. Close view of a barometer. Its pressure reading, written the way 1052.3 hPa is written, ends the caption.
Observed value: 1049 hPa
